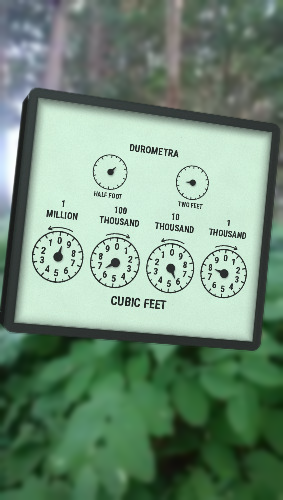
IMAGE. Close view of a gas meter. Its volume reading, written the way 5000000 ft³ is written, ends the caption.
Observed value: 965800 ft³
